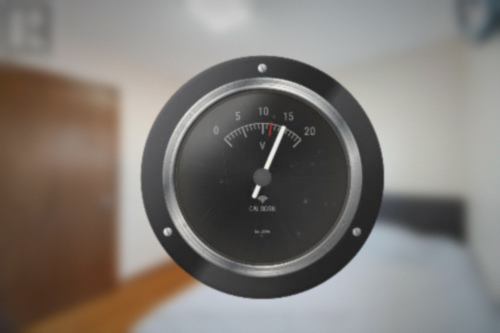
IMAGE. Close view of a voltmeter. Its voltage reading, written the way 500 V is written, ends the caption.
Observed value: 15 V
